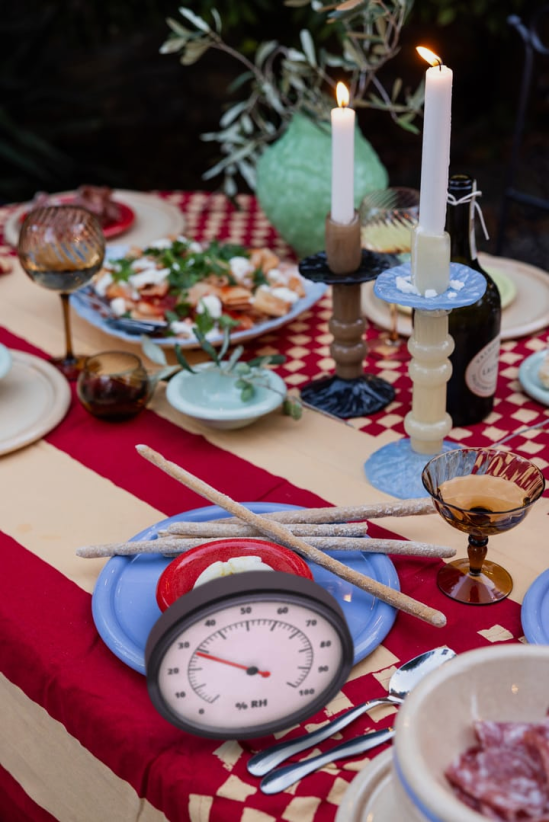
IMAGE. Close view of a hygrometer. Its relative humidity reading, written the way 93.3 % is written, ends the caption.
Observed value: 30 %
